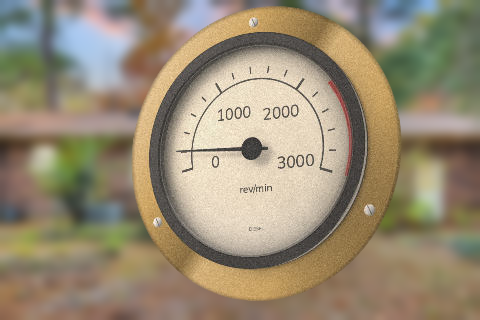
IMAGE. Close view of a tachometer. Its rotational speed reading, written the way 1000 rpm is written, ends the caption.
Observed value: 200 rpm
